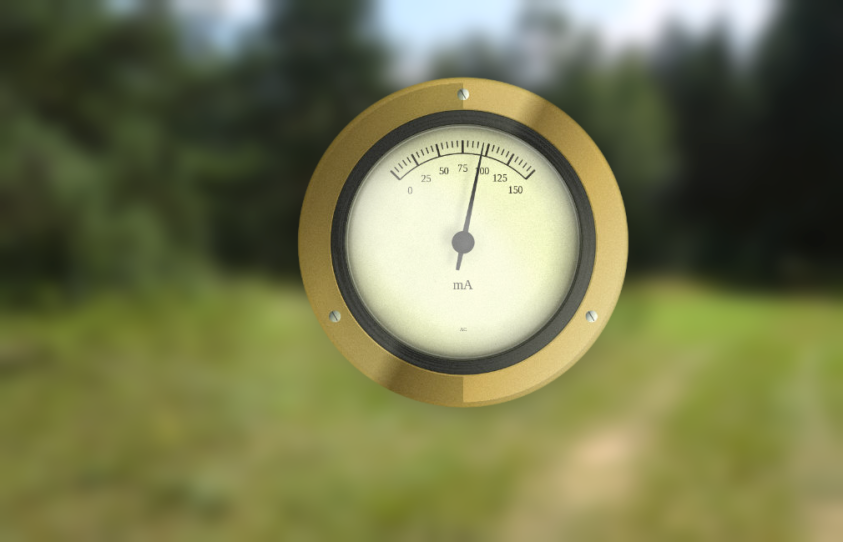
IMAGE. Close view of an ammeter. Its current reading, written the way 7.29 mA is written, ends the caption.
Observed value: 95 mA
